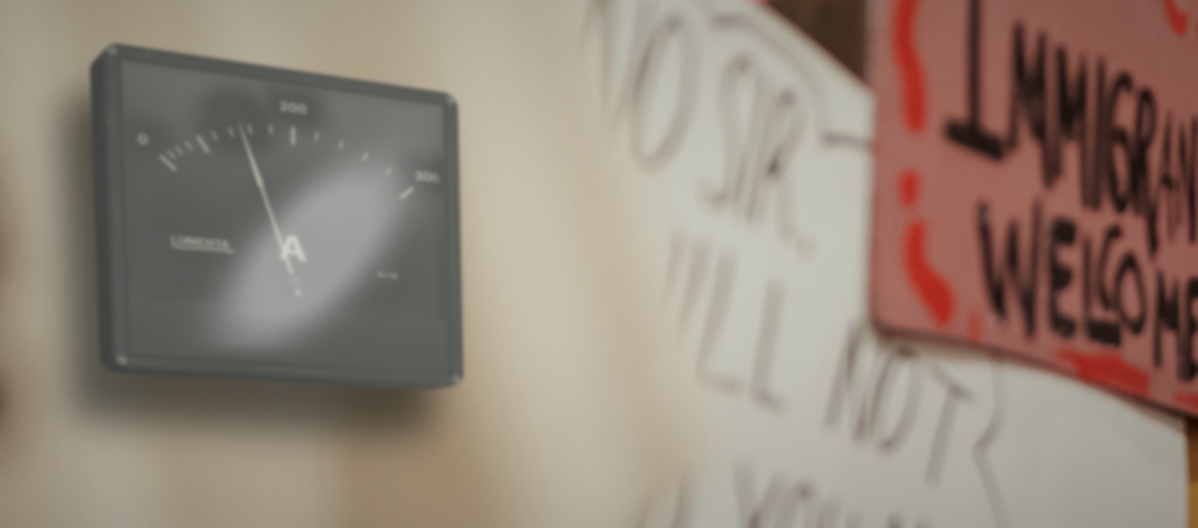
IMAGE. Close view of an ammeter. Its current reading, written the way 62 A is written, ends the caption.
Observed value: 150 A
